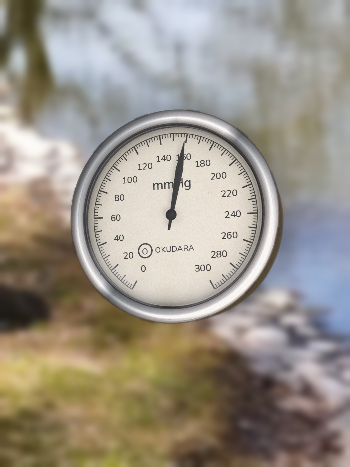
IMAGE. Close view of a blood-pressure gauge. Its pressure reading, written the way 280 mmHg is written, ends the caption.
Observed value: 160 mmHg
